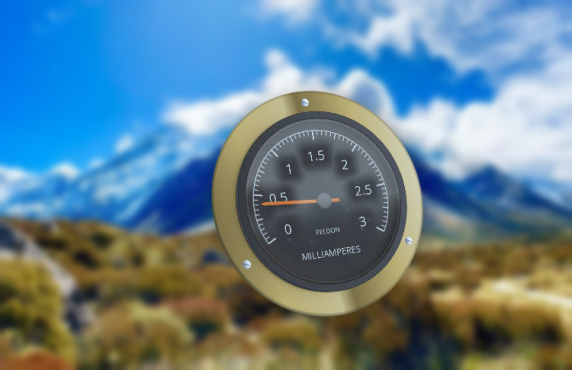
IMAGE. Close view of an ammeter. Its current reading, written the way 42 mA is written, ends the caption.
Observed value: 0.4 mA
